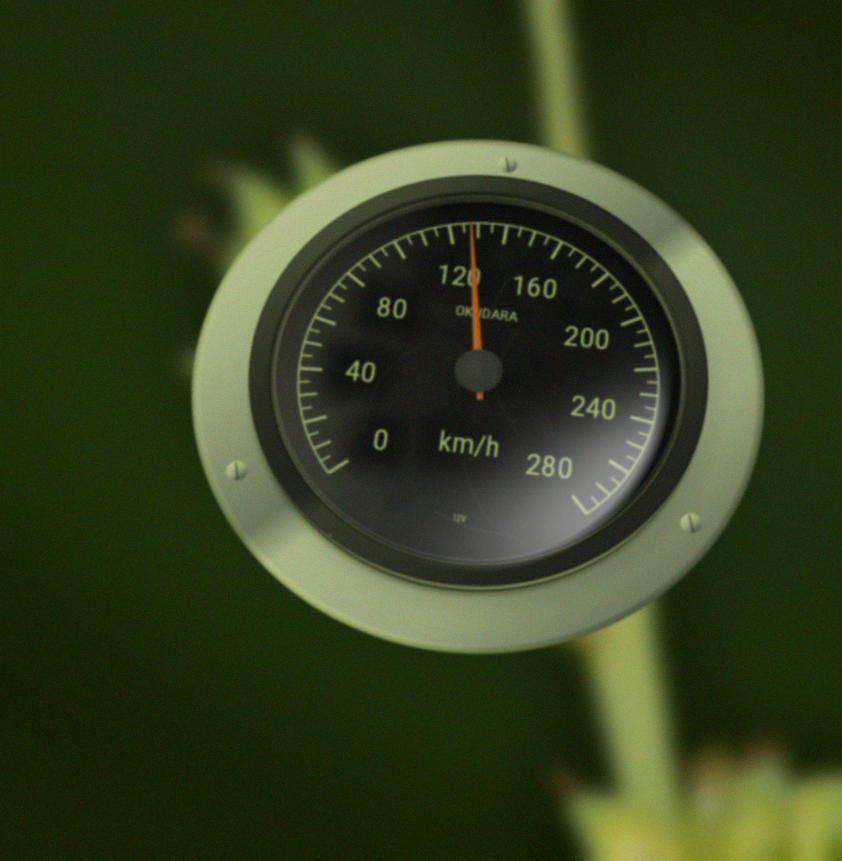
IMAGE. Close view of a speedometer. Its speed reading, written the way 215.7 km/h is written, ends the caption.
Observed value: 127.5 km/h
